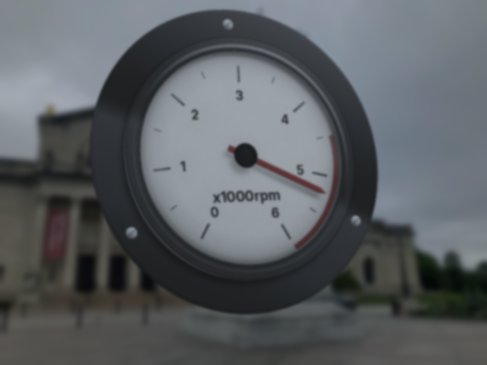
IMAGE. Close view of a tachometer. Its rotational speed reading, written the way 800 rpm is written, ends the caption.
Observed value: 5250 rpm
